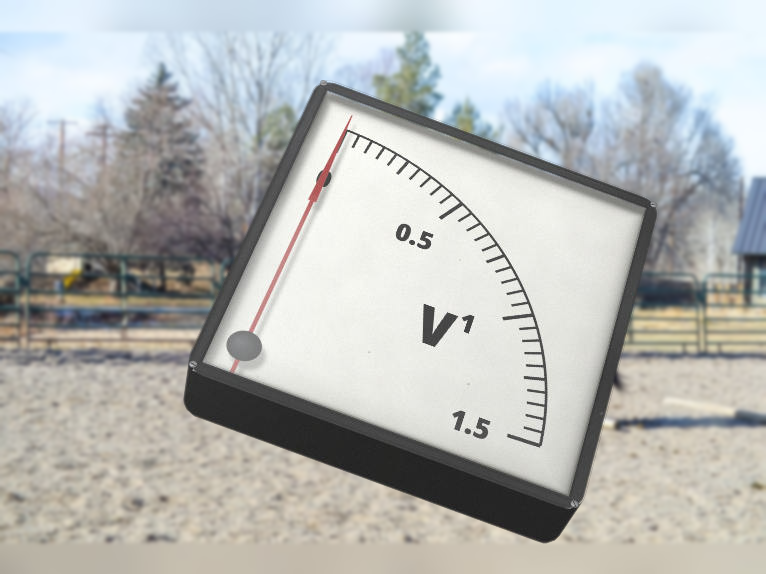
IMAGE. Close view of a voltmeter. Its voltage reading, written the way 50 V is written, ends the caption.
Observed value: 0 V
